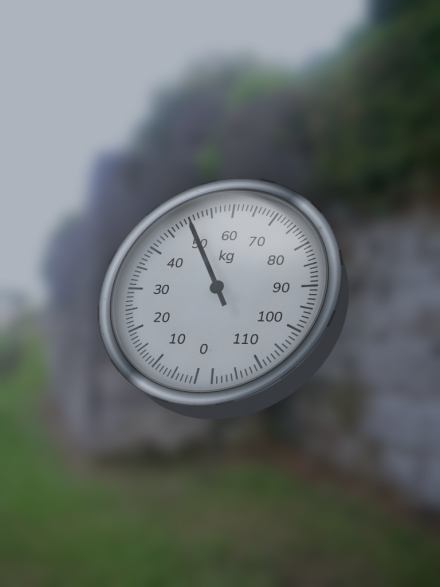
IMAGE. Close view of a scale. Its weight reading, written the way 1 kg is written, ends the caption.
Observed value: 50 kg
